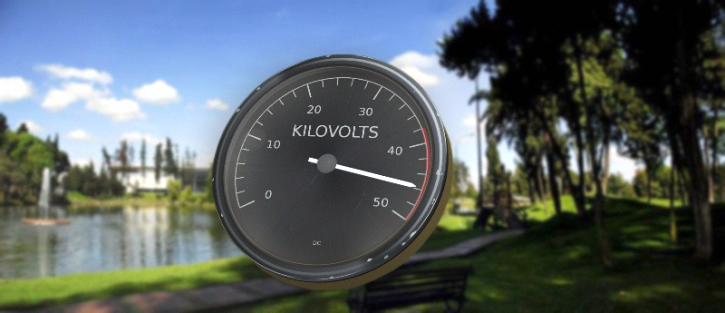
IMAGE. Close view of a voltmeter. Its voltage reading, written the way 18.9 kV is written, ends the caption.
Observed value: 46 kV
